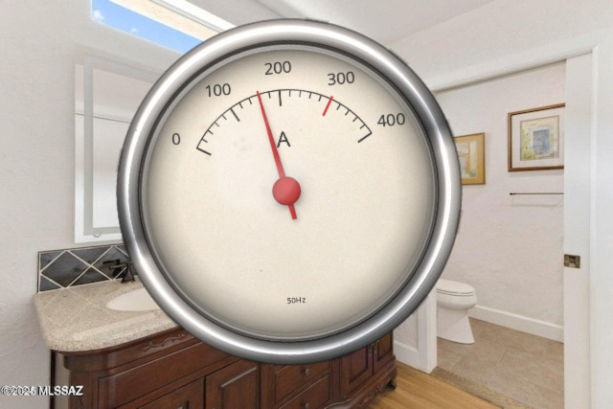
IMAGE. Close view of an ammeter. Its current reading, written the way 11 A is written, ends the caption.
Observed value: 160 A
